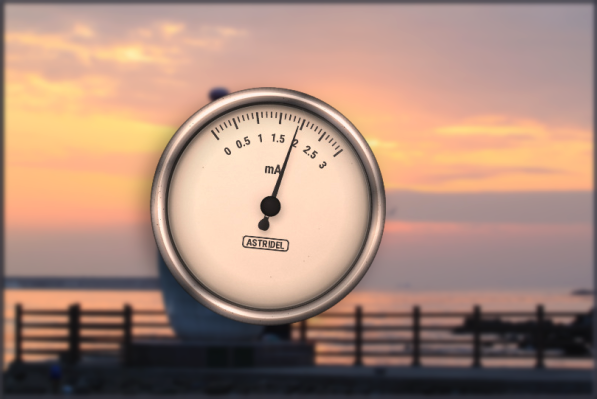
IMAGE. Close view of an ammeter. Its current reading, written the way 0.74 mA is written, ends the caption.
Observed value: 1.9 mA
